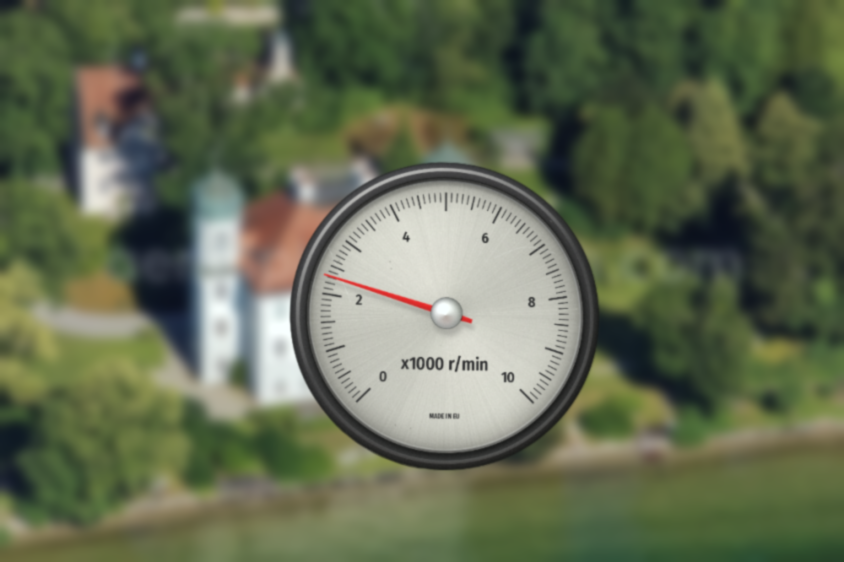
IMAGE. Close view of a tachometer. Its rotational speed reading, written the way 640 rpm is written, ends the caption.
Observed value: 2300 rpm
